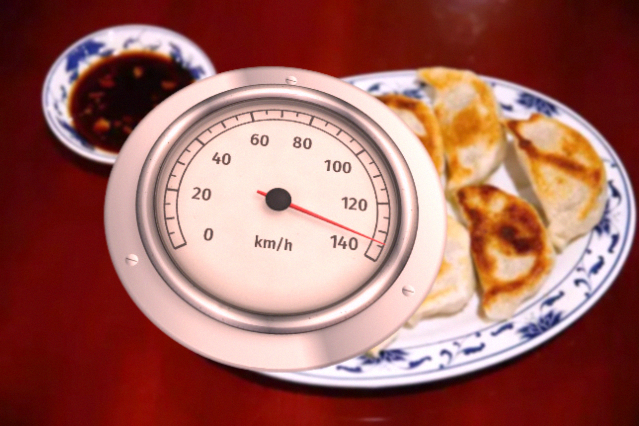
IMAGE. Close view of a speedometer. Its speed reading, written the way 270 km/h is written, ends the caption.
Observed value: 135 km/h
